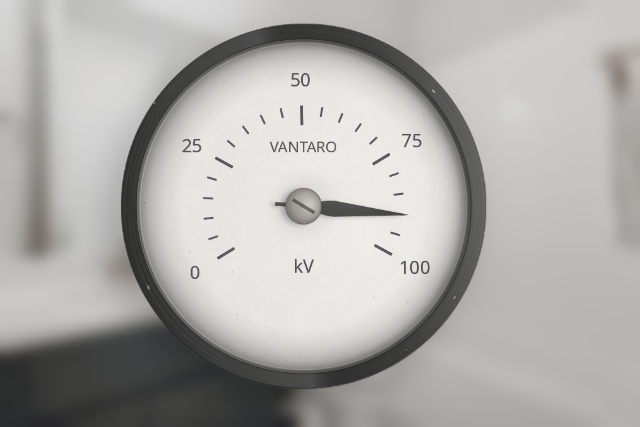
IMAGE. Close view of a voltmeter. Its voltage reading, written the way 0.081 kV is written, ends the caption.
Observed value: 90 kV
